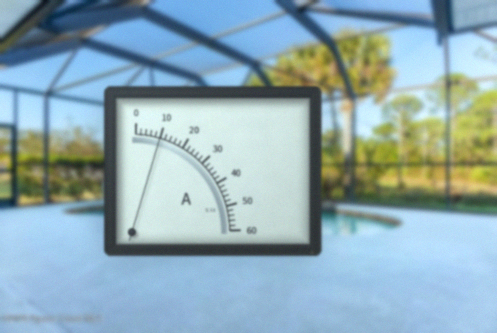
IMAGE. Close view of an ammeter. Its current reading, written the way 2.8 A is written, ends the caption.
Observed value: 10 A
